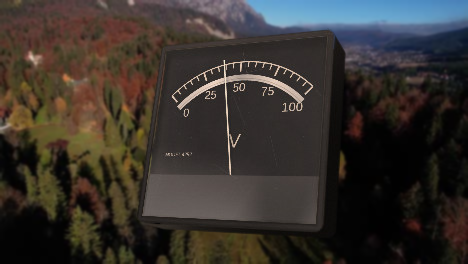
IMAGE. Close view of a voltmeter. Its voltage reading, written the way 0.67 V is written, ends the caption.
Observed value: 40 V
